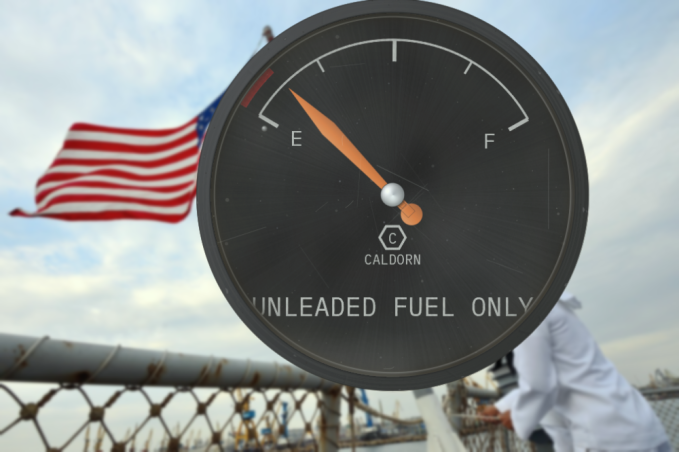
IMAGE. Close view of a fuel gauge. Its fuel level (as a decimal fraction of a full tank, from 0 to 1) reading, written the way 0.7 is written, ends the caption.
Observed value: 0.125
